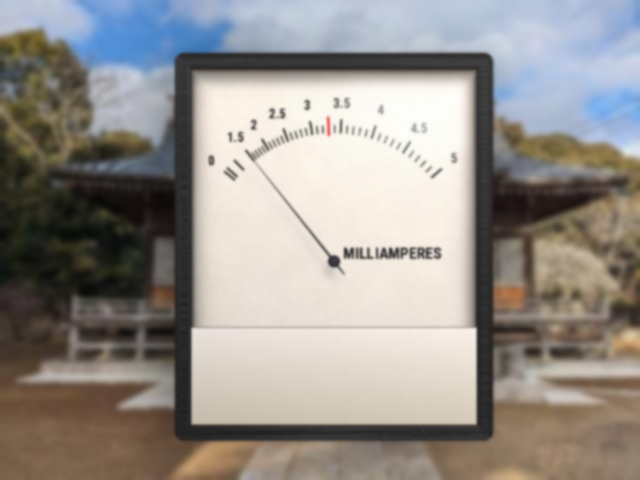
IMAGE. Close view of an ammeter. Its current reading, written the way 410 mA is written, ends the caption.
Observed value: 1.5 mA
